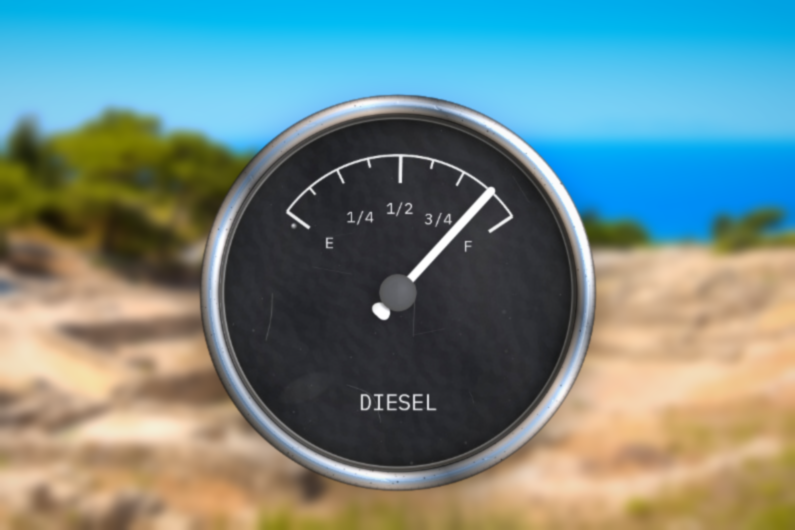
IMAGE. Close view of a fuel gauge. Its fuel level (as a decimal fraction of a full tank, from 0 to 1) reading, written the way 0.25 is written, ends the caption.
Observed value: 0.875
